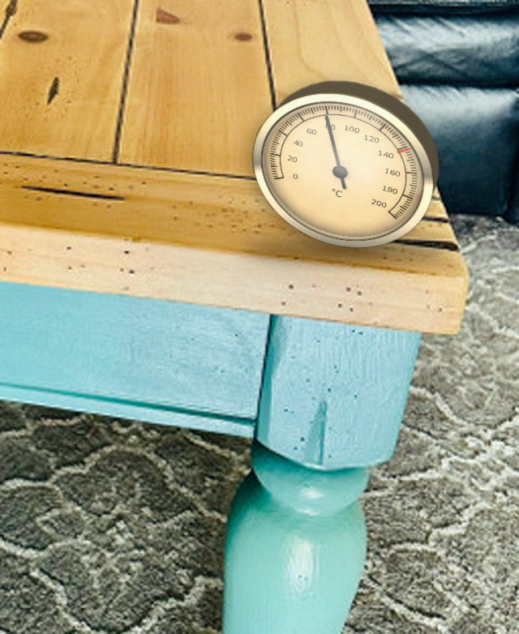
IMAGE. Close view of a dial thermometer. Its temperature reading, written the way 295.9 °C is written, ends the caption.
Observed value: 80 °C
